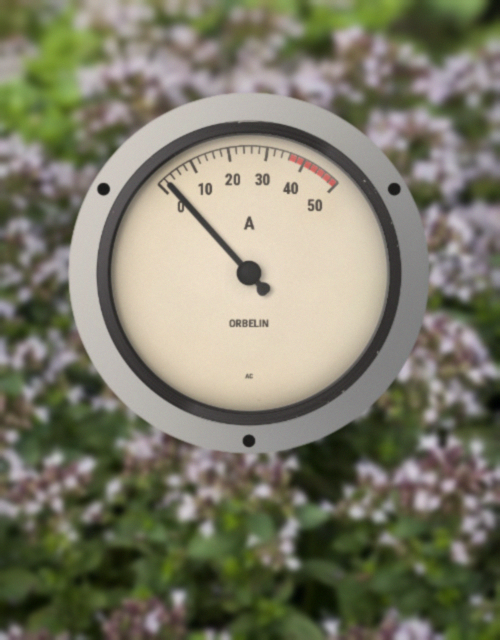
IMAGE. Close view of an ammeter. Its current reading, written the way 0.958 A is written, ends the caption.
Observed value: 2 A
